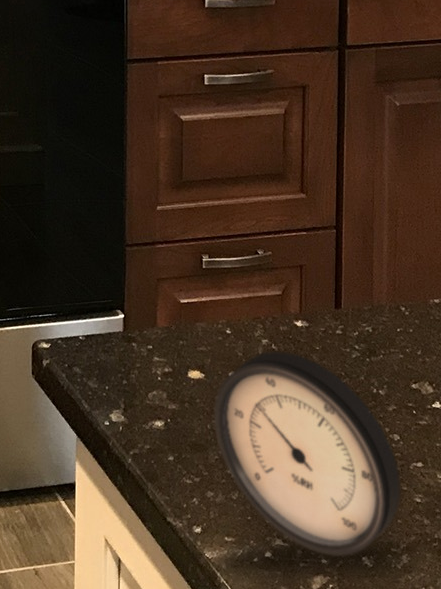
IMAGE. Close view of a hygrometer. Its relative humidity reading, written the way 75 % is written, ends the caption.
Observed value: 30 %
